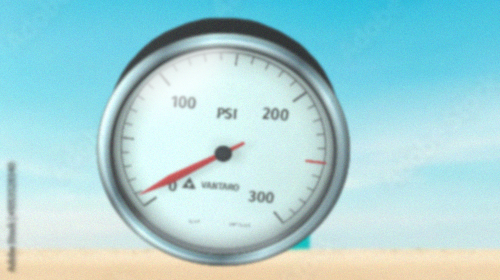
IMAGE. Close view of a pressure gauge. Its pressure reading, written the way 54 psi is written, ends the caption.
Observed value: 10 psi
